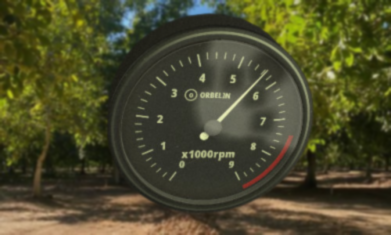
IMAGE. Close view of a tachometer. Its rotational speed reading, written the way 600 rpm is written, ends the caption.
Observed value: 5600 rpm
